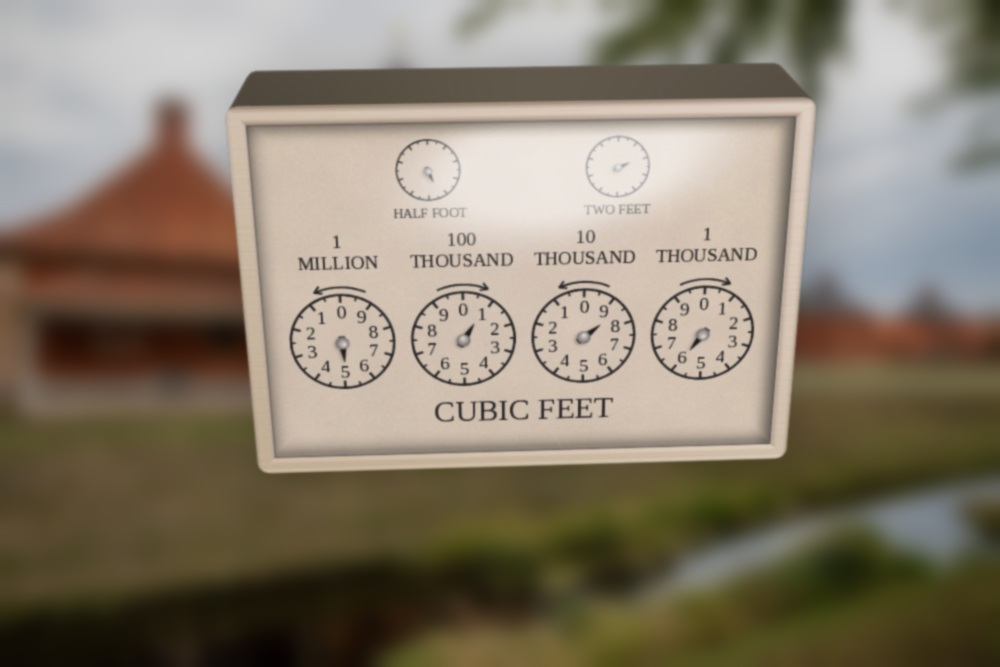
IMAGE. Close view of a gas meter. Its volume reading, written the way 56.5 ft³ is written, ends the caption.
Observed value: 508600 ft³
